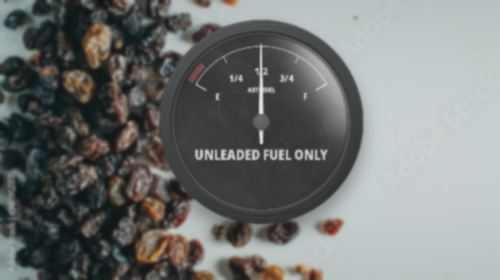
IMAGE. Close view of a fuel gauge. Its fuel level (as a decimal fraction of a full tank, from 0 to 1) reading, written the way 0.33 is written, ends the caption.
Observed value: 0.5
